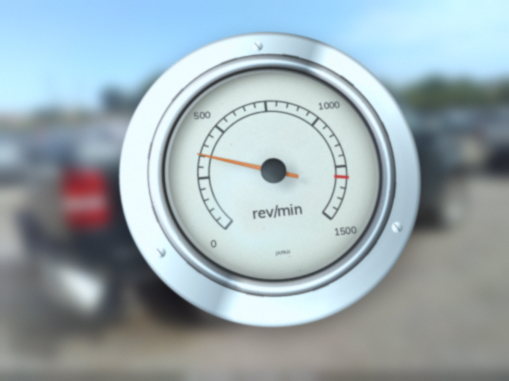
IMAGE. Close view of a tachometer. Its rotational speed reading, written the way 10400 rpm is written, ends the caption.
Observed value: 350 rpm
